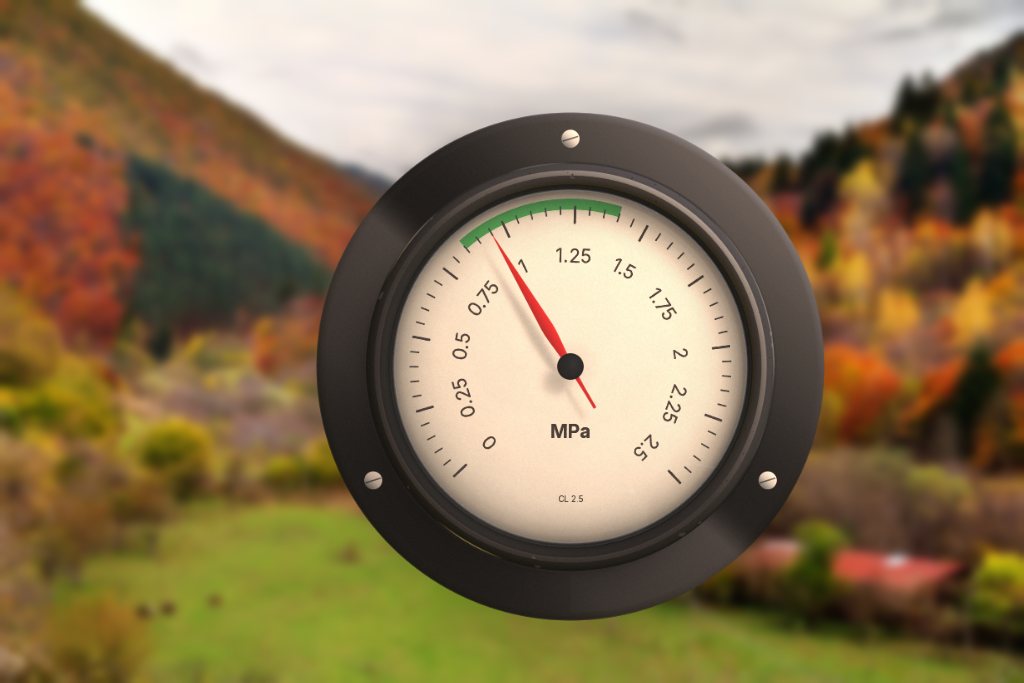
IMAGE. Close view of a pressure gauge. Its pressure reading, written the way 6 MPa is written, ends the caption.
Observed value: 0.95 MPa
